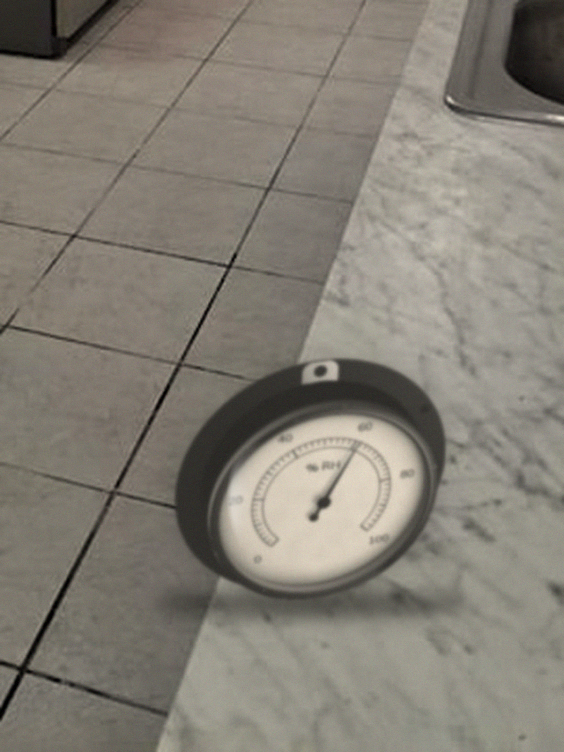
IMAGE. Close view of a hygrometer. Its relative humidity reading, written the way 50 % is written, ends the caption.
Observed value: 60 %
